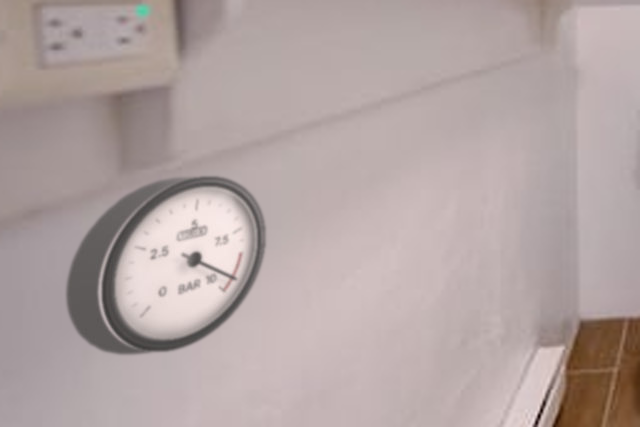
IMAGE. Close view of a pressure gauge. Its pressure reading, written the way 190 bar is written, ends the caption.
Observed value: 9.5 bar
